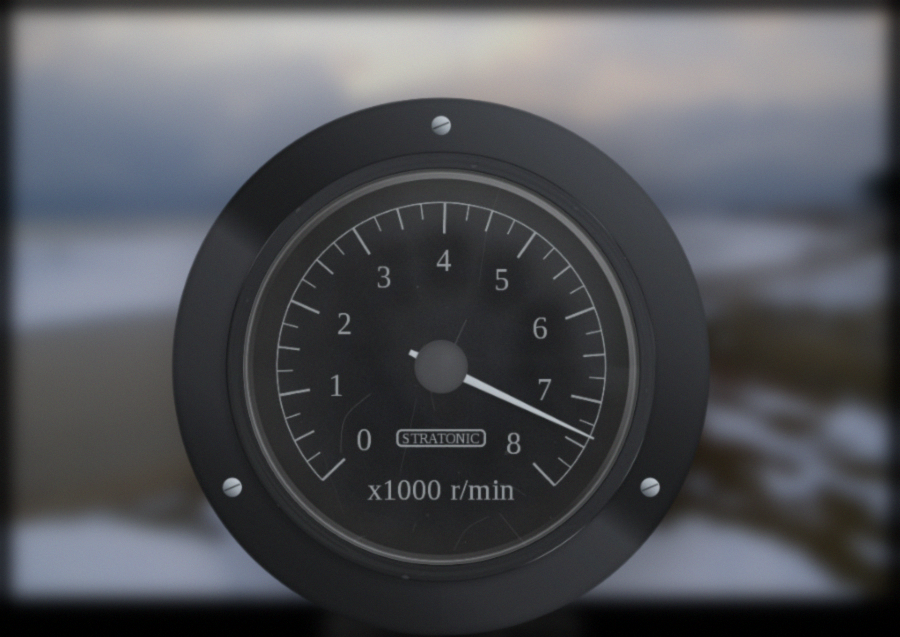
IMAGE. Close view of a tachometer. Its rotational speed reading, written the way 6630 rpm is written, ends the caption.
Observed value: 7375 rpm
